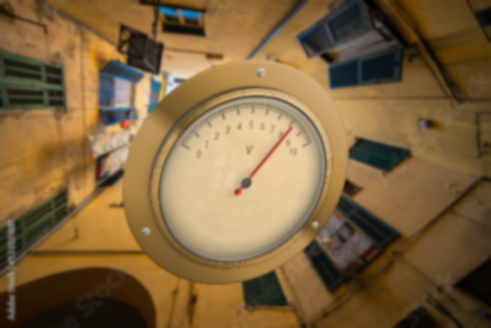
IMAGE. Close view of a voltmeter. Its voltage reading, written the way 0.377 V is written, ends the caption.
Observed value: 8 V
